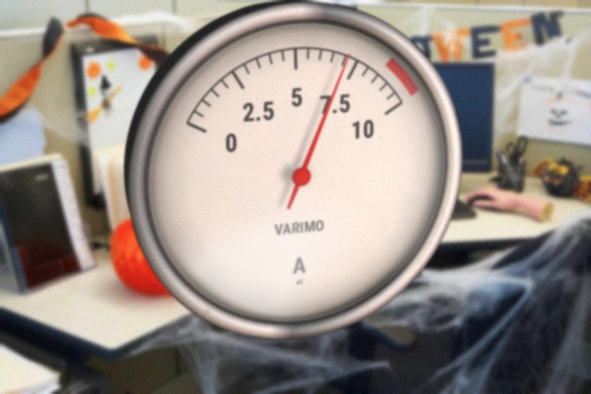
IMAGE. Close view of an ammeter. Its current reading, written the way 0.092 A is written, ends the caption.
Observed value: 7 A
